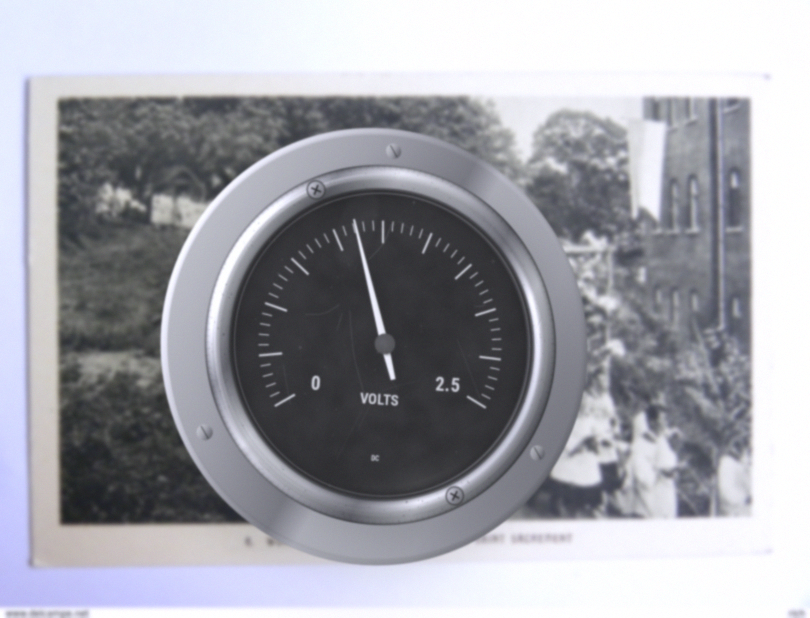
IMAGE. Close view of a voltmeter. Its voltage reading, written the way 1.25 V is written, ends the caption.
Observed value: 1.1 V
